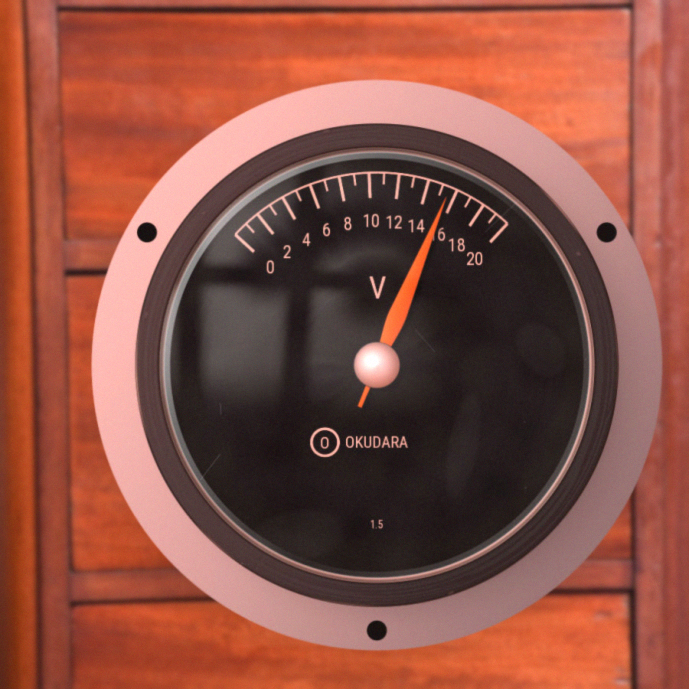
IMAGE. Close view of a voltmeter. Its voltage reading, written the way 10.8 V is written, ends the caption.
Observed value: 15.5 V
